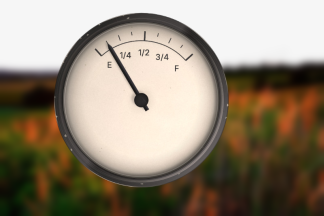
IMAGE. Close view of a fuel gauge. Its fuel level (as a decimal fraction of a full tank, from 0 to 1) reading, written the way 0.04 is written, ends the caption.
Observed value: 0.125
